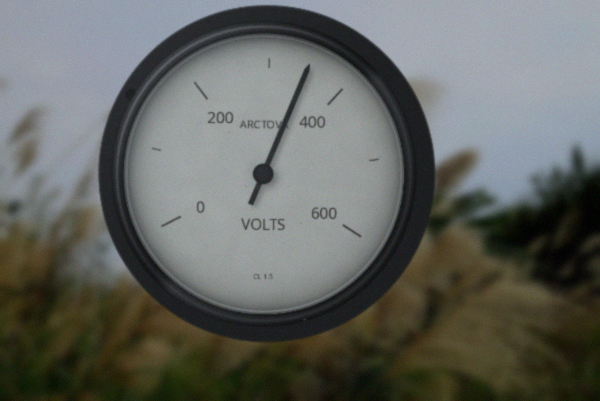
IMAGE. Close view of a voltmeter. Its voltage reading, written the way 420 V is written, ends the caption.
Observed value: 350 V
